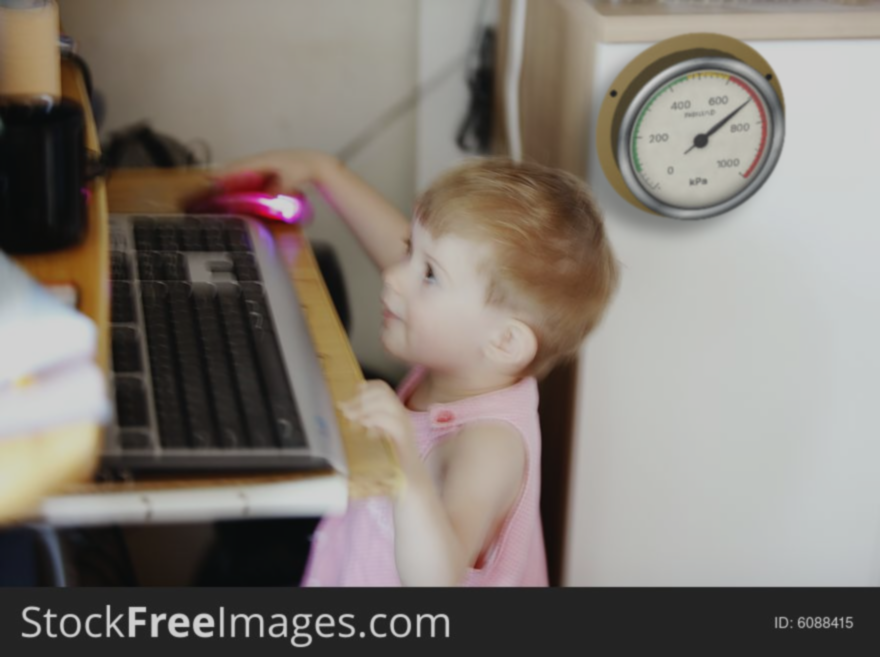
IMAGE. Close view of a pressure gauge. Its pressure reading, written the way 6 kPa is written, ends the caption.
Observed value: 700 kPa
